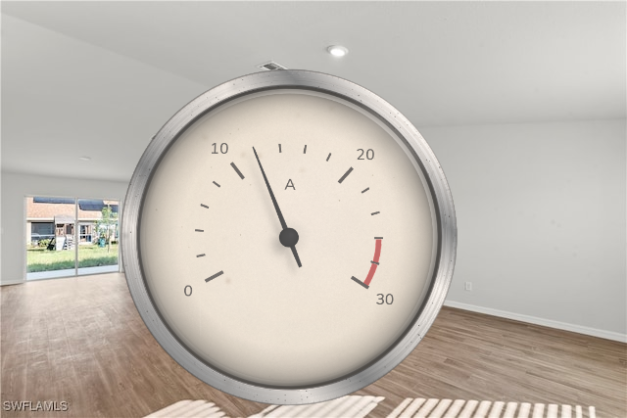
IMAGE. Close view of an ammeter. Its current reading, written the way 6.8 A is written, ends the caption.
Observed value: 12 A
